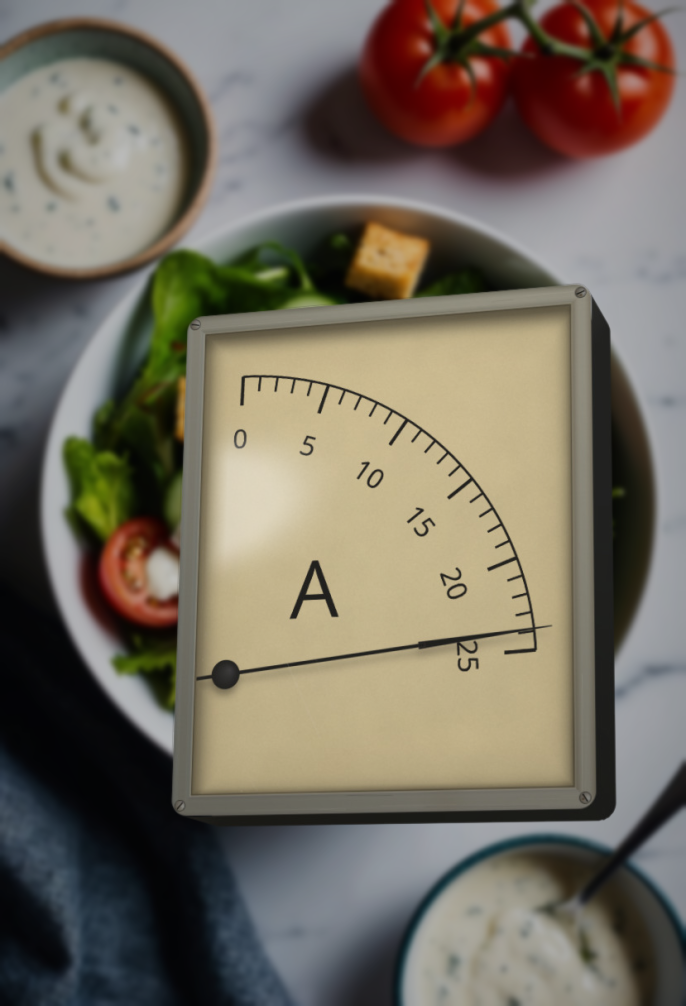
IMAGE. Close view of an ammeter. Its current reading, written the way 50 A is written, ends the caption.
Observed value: 24 A
